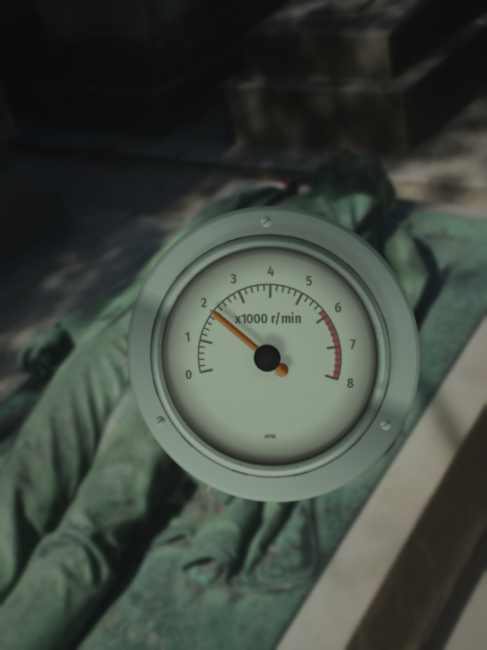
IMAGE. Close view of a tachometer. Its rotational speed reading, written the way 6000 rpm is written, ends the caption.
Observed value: 2000 rpm
